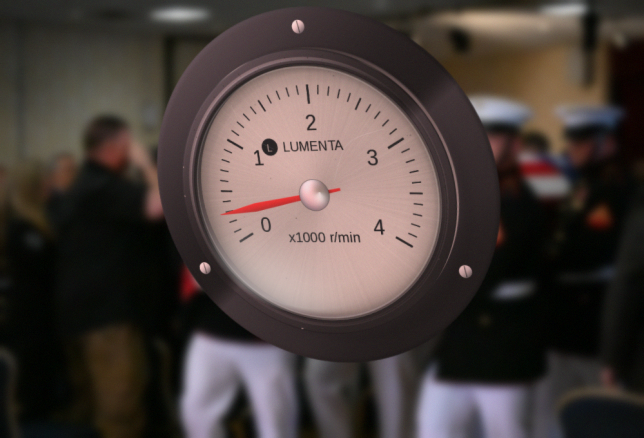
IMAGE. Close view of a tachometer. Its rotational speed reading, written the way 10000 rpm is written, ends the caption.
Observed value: 300 rpm
